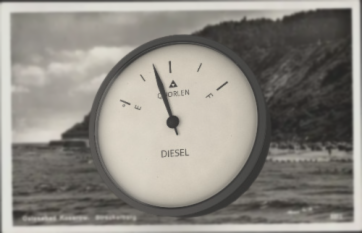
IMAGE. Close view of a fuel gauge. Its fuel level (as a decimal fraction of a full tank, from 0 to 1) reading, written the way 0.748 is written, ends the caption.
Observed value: 0.375
